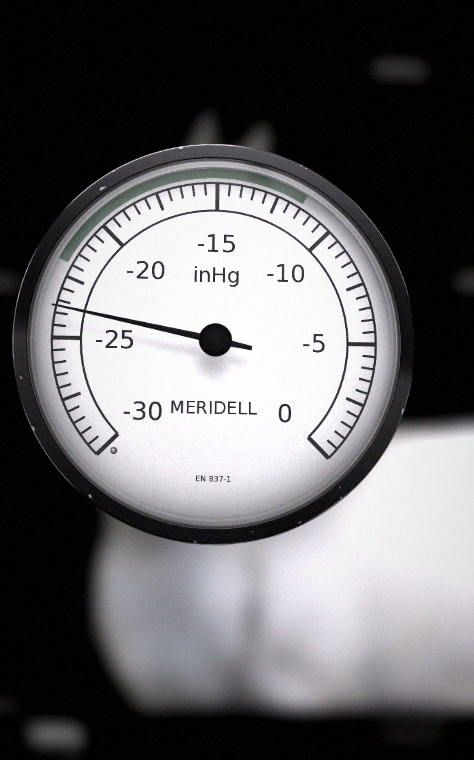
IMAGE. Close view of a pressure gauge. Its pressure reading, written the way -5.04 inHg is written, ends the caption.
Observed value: -23.75 inHg
